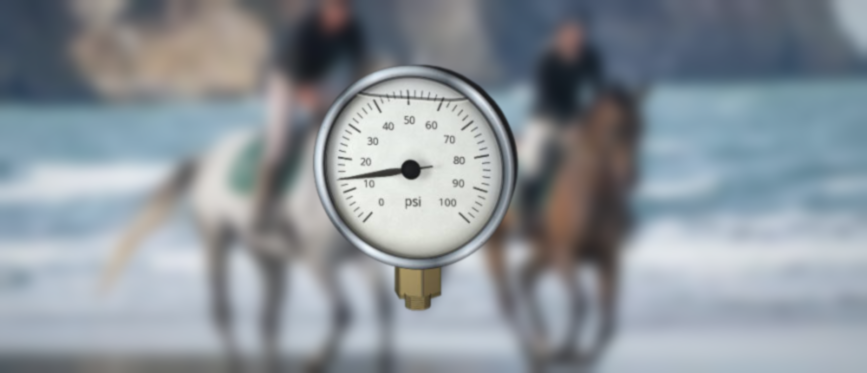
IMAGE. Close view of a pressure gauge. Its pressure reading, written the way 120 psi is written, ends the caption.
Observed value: 14 psi
